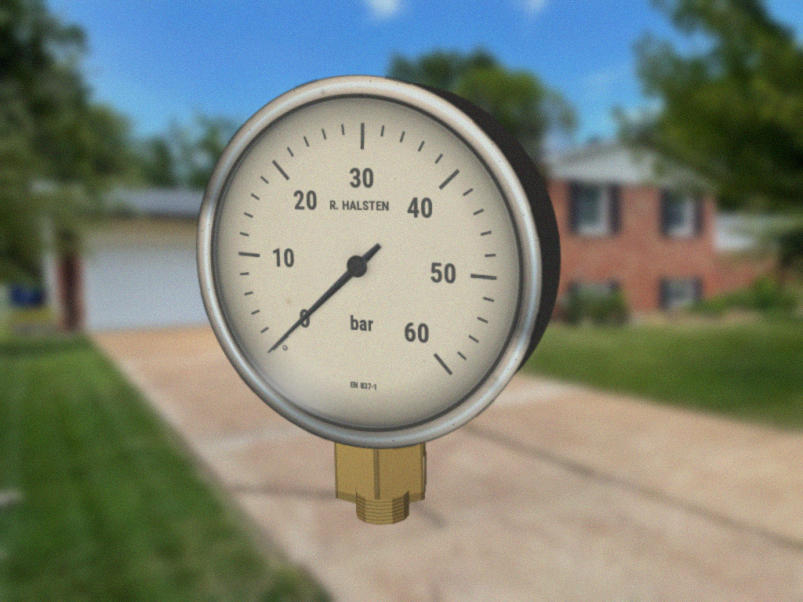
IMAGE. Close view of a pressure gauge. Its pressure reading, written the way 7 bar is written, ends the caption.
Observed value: 0 bar
